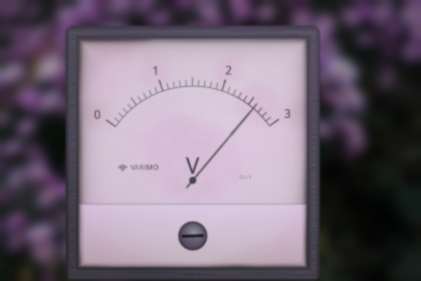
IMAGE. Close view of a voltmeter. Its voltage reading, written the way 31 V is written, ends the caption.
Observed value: 2.6 V
